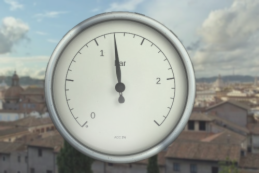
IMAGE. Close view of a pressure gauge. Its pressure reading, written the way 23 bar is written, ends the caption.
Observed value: 1.2 bar
